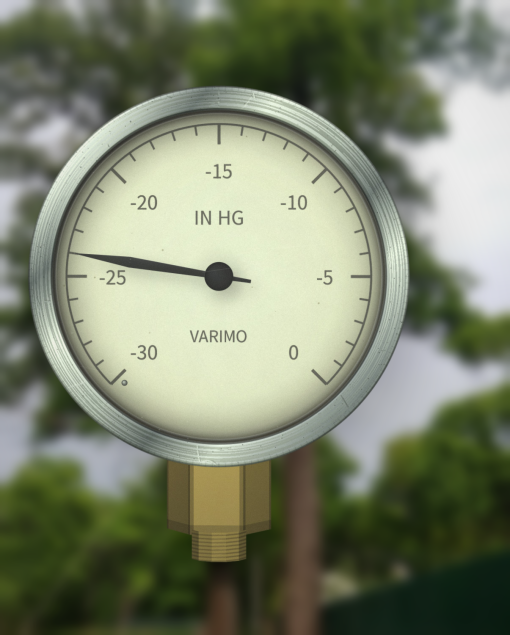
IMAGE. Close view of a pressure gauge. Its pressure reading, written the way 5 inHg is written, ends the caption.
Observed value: -24 inHg
